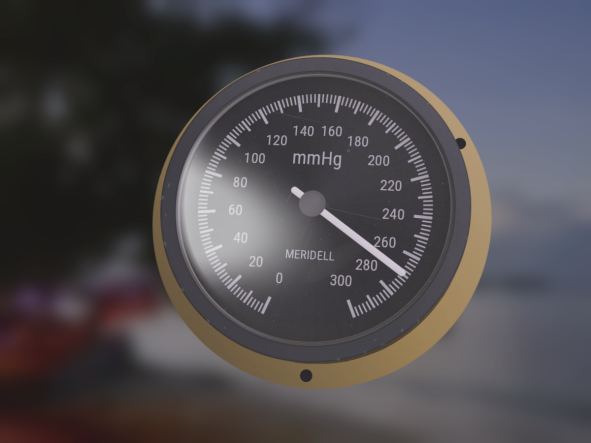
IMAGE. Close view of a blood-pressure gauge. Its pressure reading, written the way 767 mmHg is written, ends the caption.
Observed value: 270 mmHg
